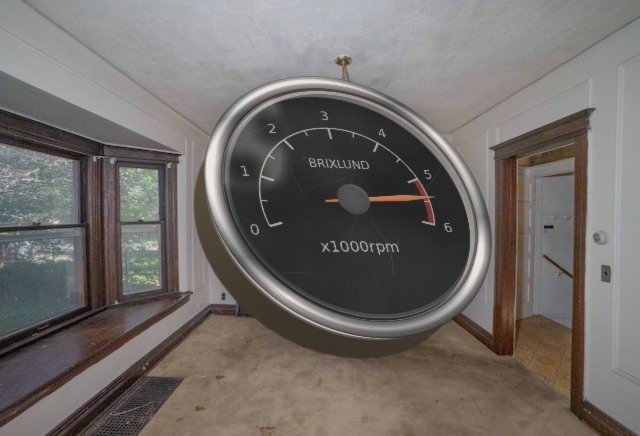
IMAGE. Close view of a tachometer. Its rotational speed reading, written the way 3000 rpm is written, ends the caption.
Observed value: 5500 rpm
